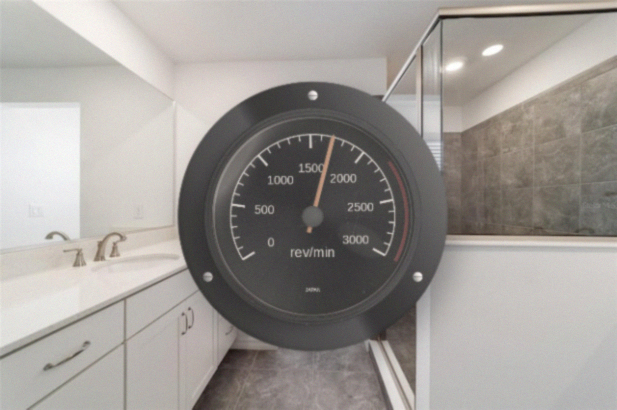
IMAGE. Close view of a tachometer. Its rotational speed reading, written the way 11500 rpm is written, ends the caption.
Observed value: 1700 rpm
